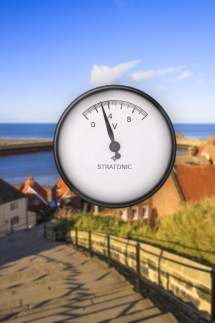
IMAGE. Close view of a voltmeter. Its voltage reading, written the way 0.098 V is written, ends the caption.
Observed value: 3 V
